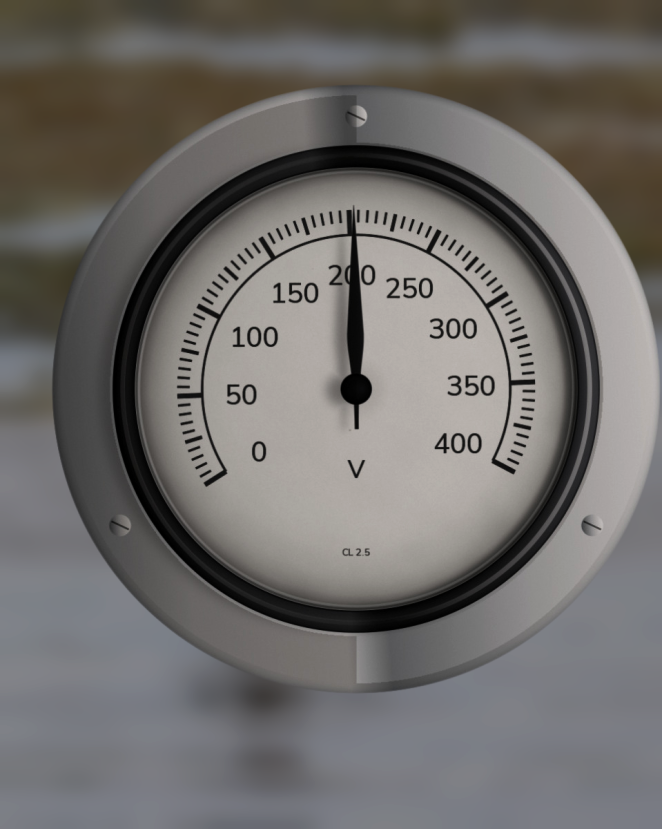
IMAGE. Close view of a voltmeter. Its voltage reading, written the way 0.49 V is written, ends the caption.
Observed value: 202.5 V
